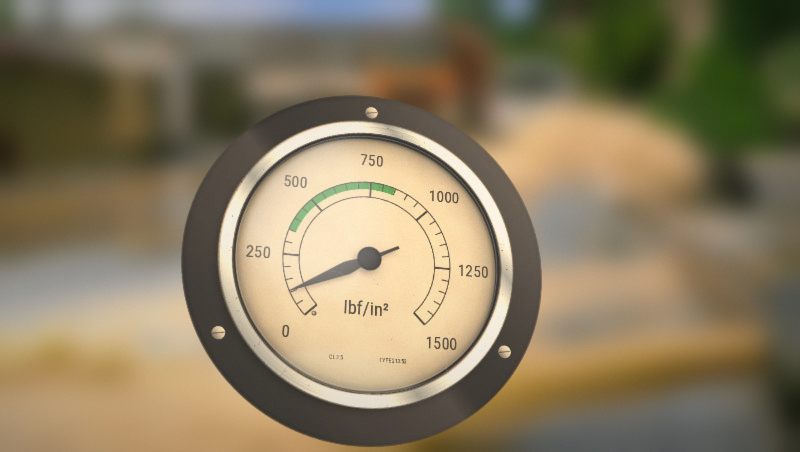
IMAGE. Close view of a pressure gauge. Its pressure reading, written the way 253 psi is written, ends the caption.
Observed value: 100 psi
